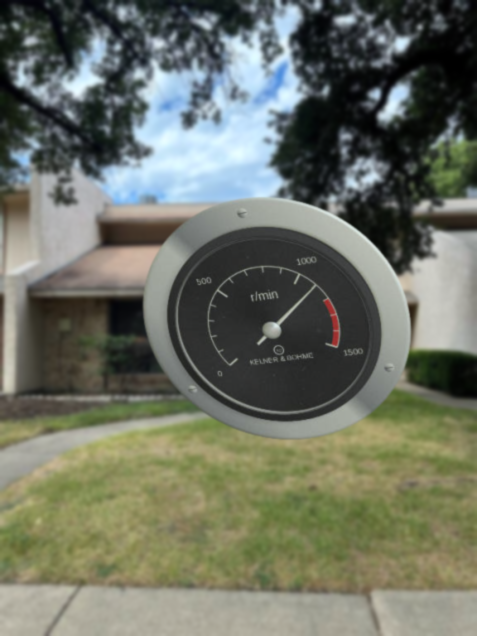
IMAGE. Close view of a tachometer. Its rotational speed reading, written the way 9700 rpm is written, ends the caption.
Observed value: 1100 rpm
